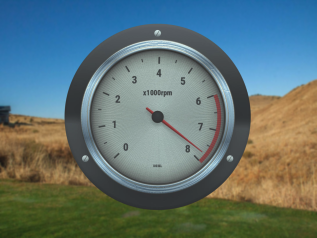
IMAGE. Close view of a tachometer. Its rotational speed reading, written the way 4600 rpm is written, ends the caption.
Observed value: 7750 rpm
